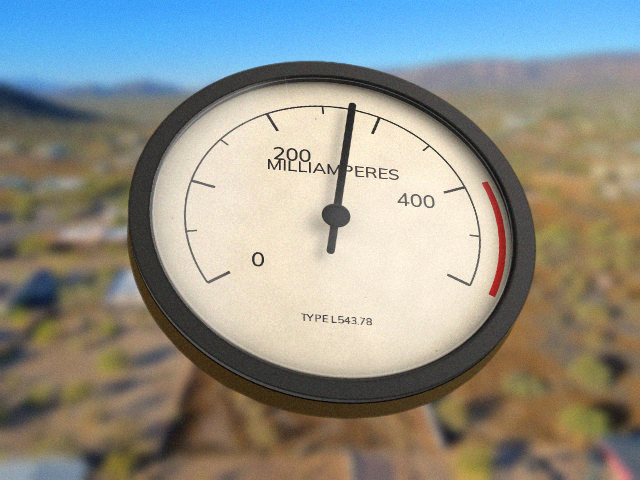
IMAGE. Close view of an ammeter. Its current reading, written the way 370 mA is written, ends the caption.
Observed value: 275 mA
